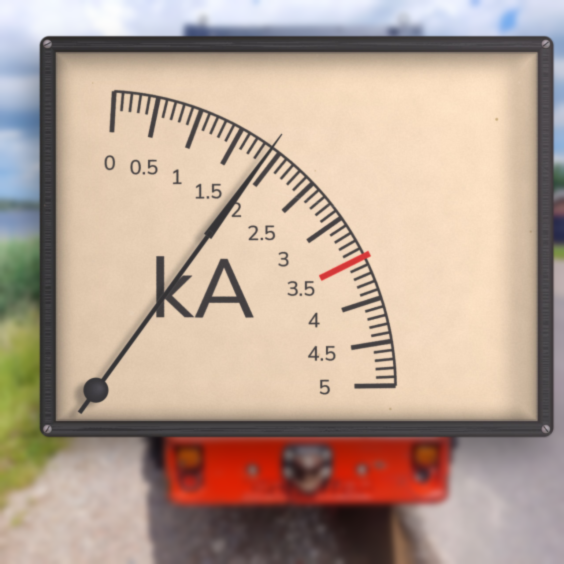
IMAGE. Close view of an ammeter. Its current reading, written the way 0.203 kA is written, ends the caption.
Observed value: 1.9 kA
